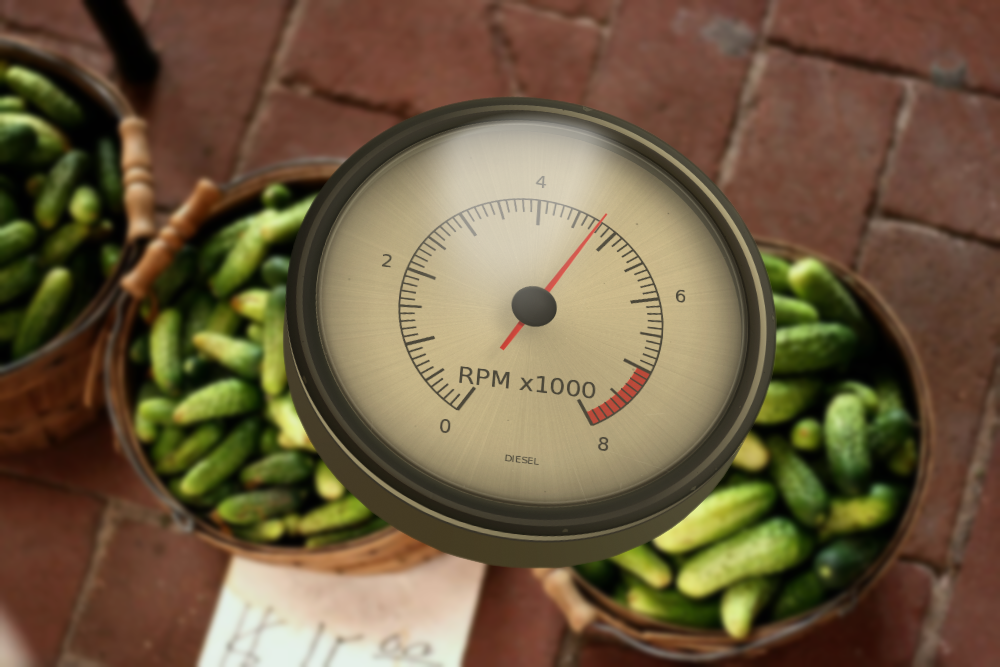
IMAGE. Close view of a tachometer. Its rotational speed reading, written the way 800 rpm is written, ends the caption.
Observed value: 4800 rpm
